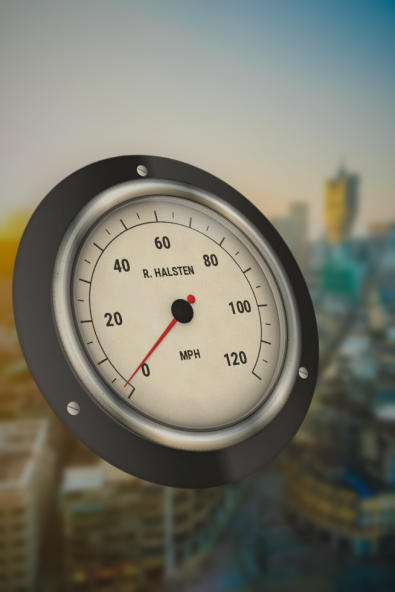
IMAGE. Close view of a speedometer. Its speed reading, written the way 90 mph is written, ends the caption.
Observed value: 2.5 mph
